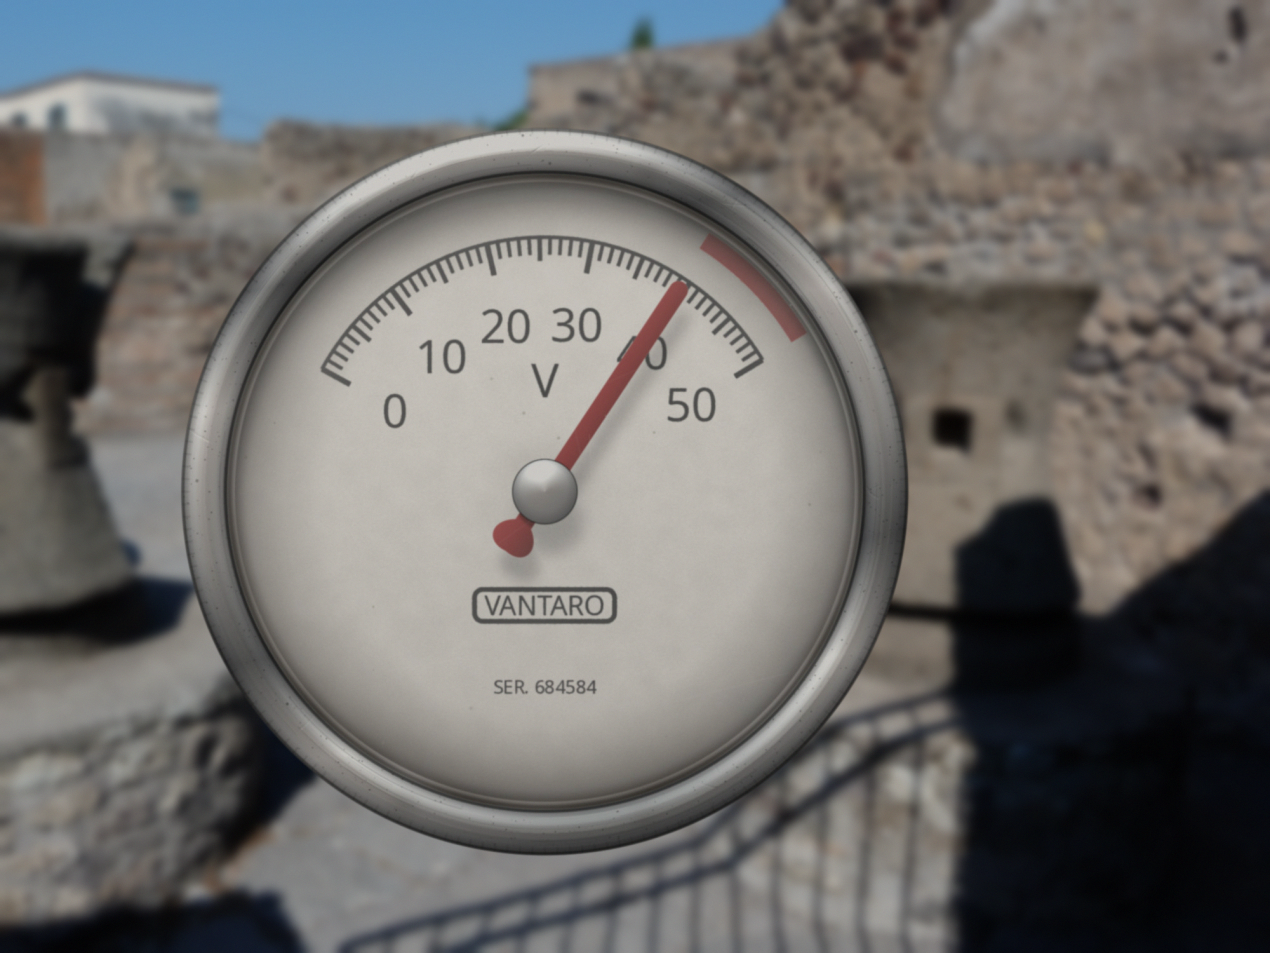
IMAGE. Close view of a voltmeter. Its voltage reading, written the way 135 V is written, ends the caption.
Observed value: 39.5 V
